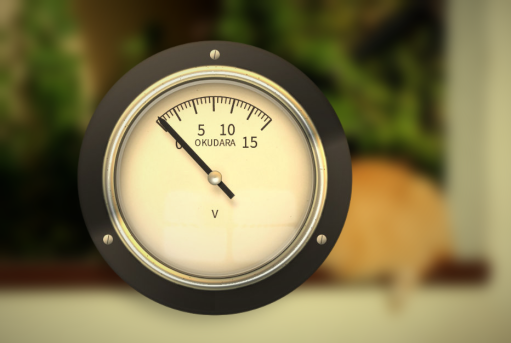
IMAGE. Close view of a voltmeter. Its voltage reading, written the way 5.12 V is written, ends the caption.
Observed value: 0.5 V
